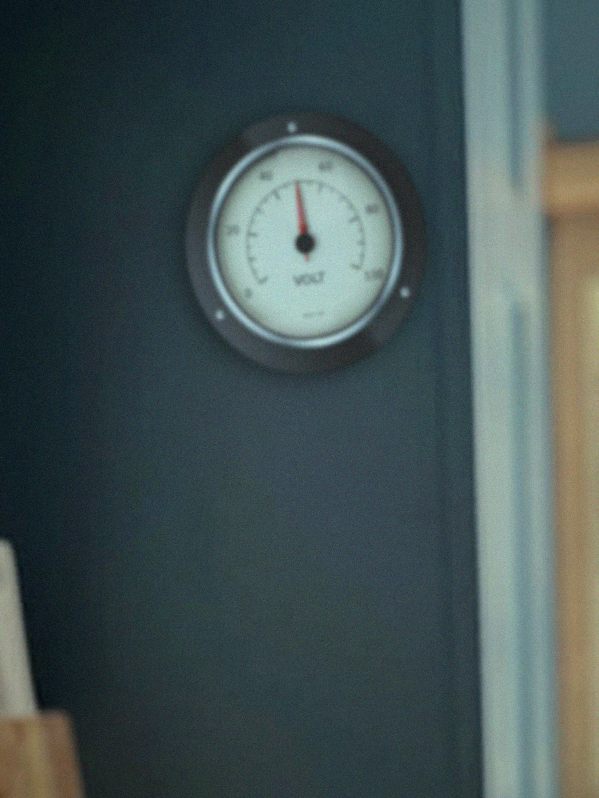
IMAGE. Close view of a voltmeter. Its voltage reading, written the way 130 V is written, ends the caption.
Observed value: 50 V
